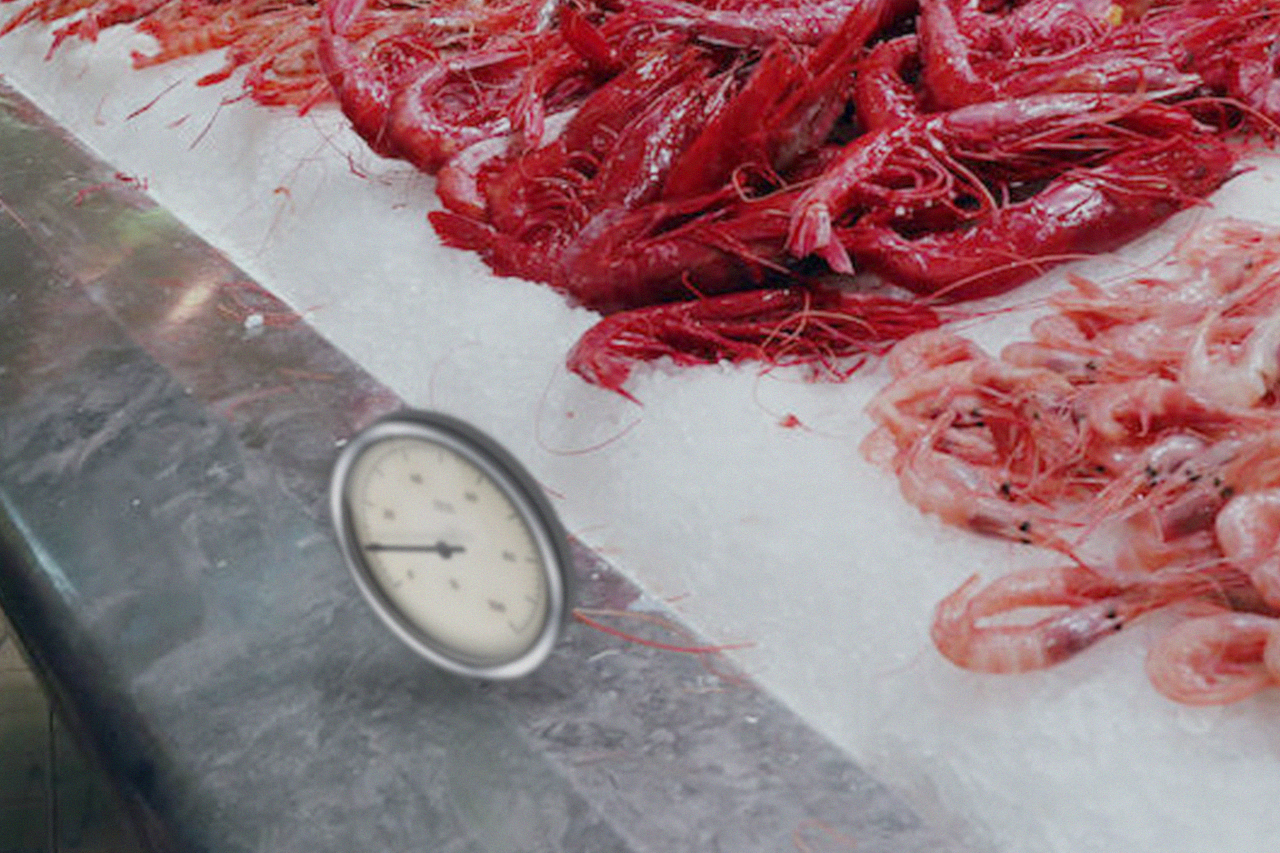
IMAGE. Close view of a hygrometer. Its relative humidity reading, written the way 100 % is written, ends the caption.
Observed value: 10 %
